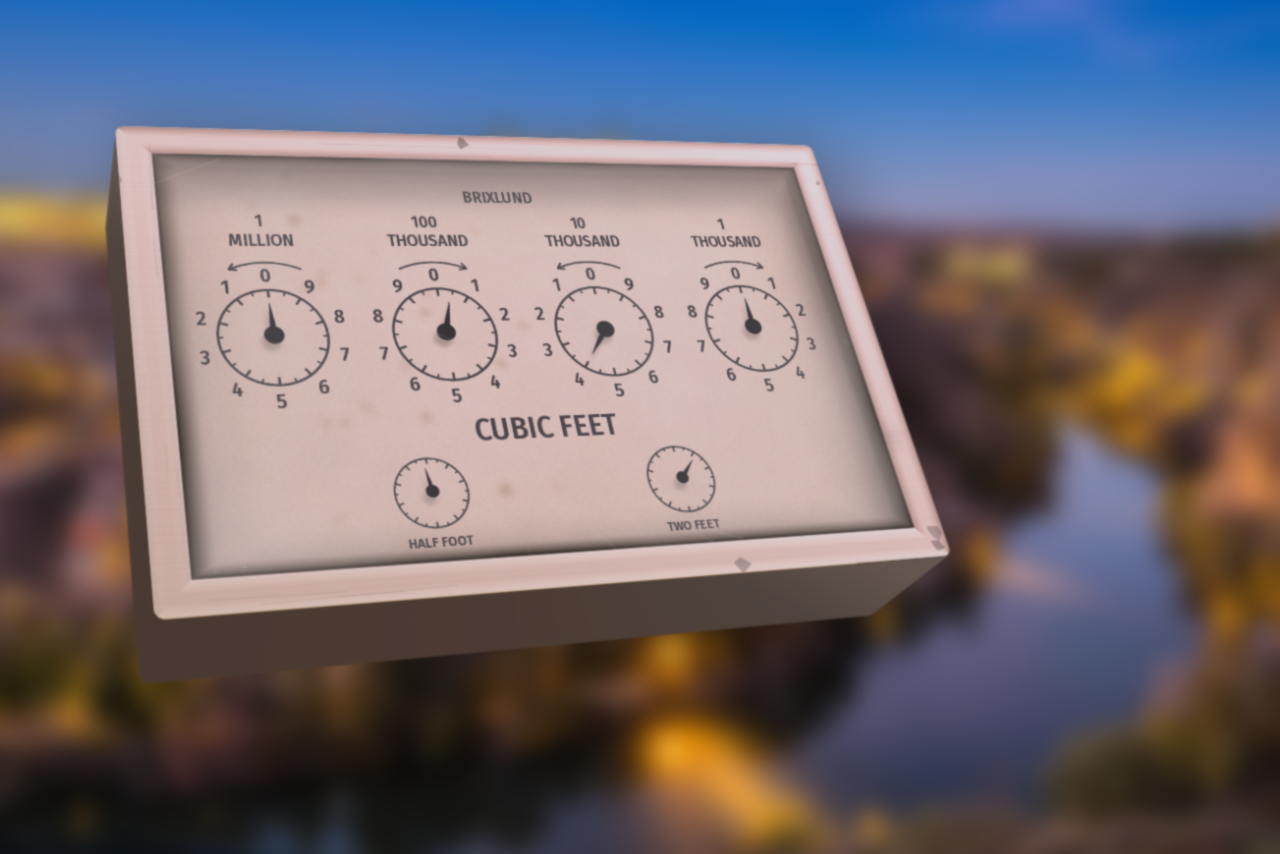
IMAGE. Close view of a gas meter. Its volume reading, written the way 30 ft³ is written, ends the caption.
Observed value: 4000 ft³
